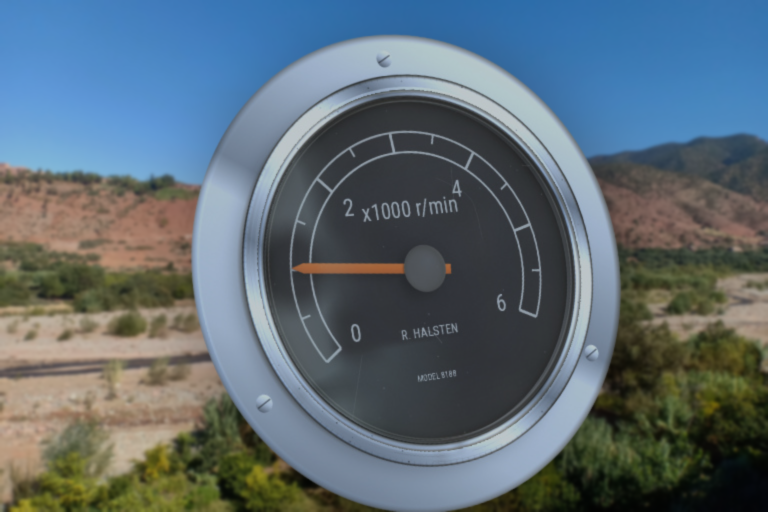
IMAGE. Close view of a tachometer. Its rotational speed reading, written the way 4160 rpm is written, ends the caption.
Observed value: 1000 rpm
